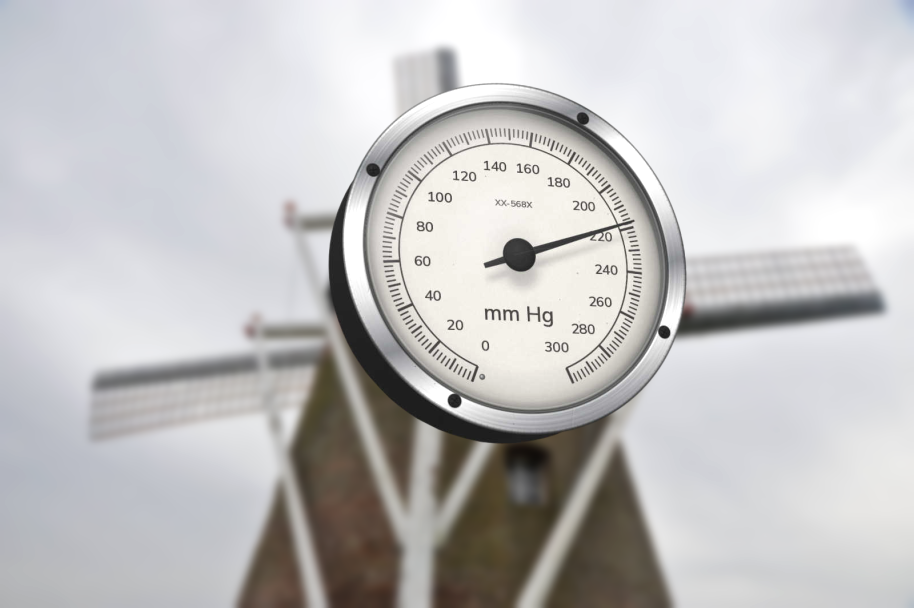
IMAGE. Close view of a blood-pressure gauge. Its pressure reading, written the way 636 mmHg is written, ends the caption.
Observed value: 218 mmHg
